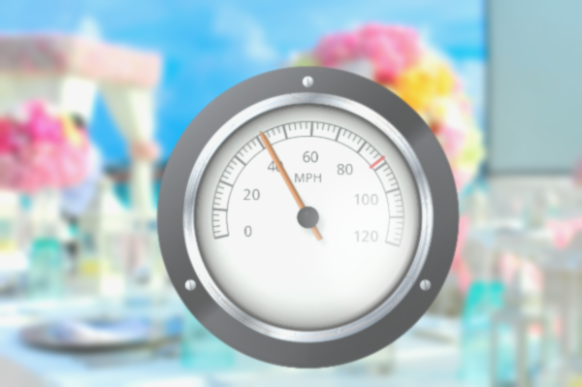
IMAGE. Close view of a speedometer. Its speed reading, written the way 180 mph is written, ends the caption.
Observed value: 42 mph
